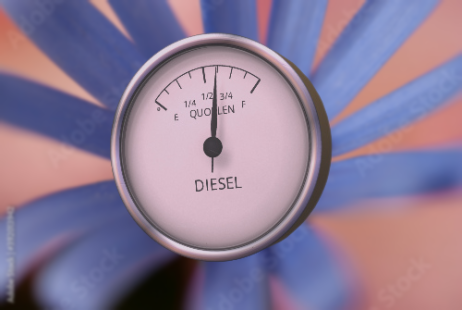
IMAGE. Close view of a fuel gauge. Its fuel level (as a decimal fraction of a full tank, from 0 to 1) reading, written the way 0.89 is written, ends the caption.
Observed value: 0.625
